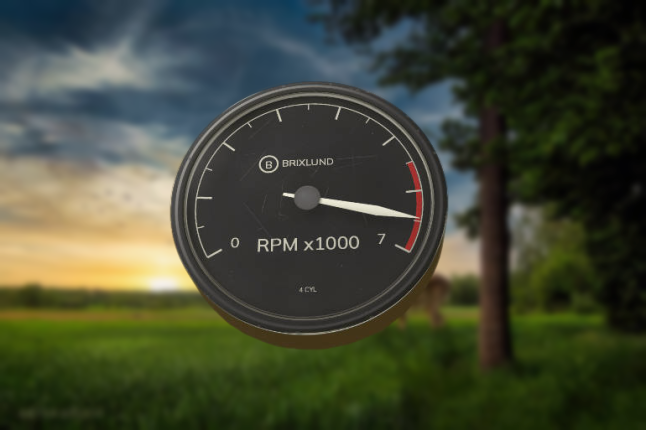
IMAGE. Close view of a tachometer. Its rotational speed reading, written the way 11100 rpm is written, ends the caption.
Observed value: 6500 rpm
